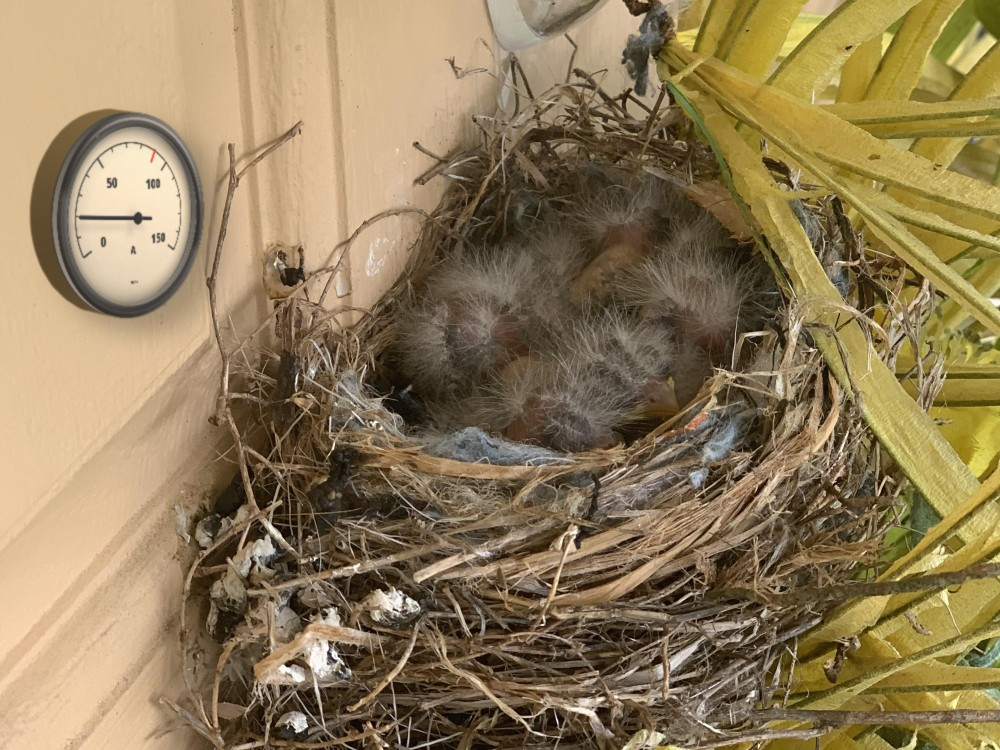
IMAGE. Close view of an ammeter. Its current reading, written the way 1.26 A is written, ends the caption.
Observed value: 20 A
